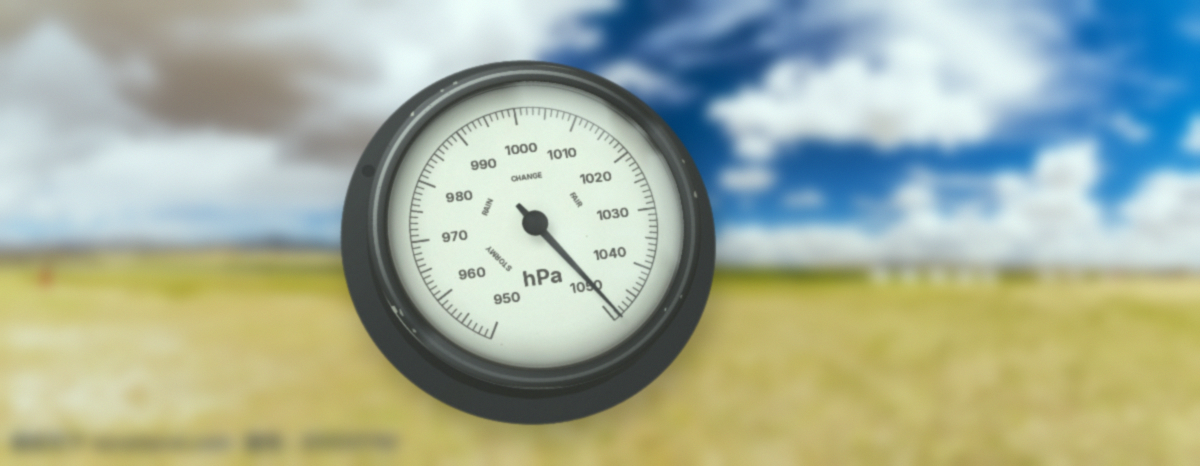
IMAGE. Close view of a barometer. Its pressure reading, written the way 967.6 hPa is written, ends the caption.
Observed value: 1049 hPa
